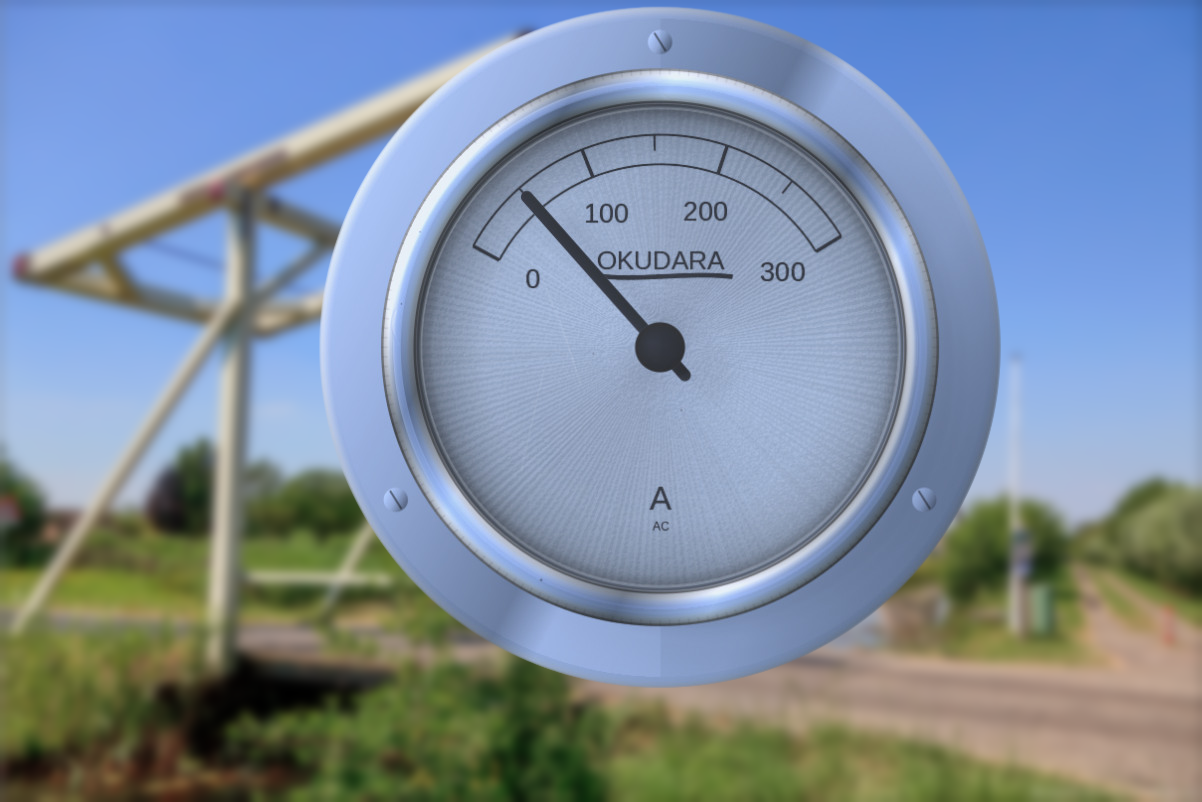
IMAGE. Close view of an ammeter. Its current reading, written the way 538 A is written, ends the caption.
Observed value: 50 A
